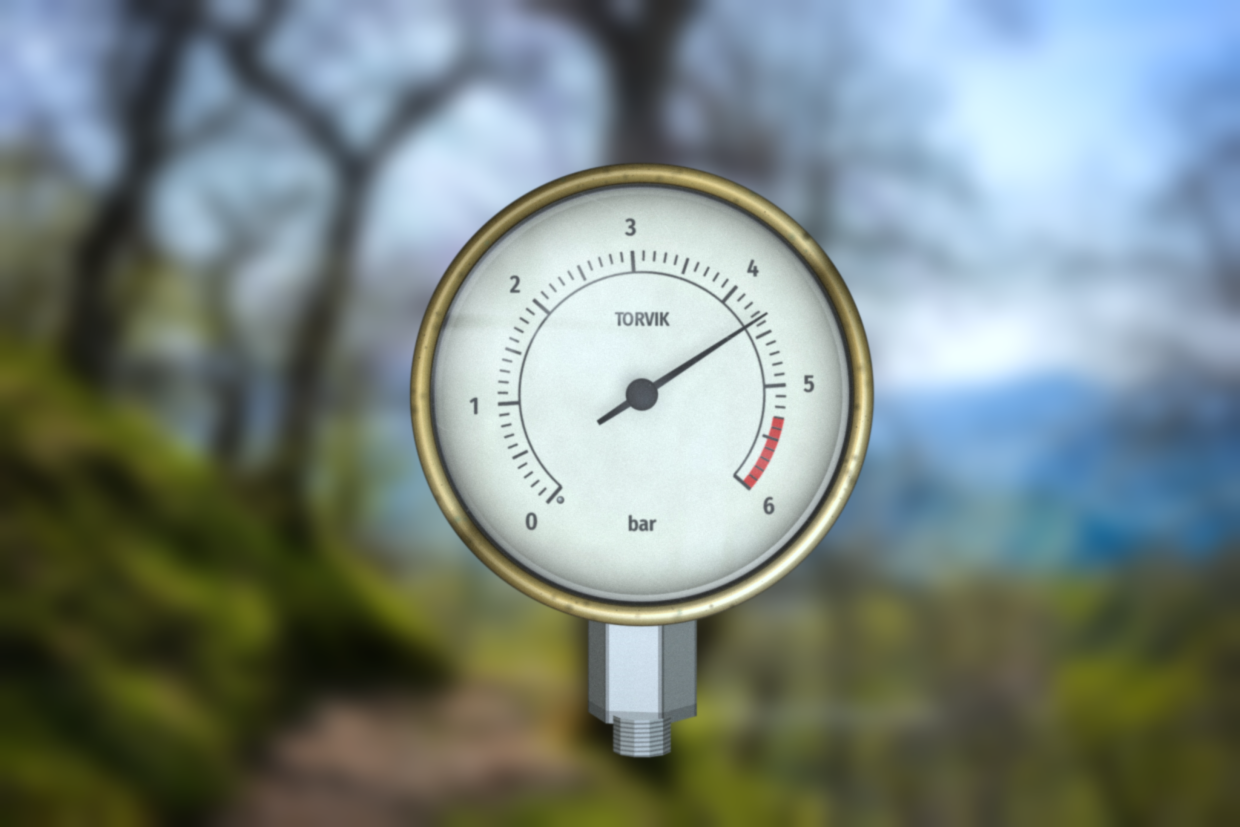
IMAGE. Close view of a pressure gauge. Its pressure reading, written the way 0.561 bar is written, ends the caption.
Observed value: 4.35 bar
